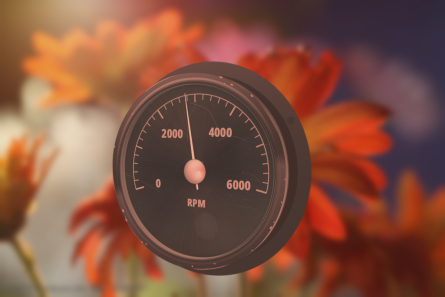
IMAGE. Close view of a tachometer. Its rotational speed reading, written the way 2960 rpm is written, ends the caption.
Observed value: 2800 rpm
